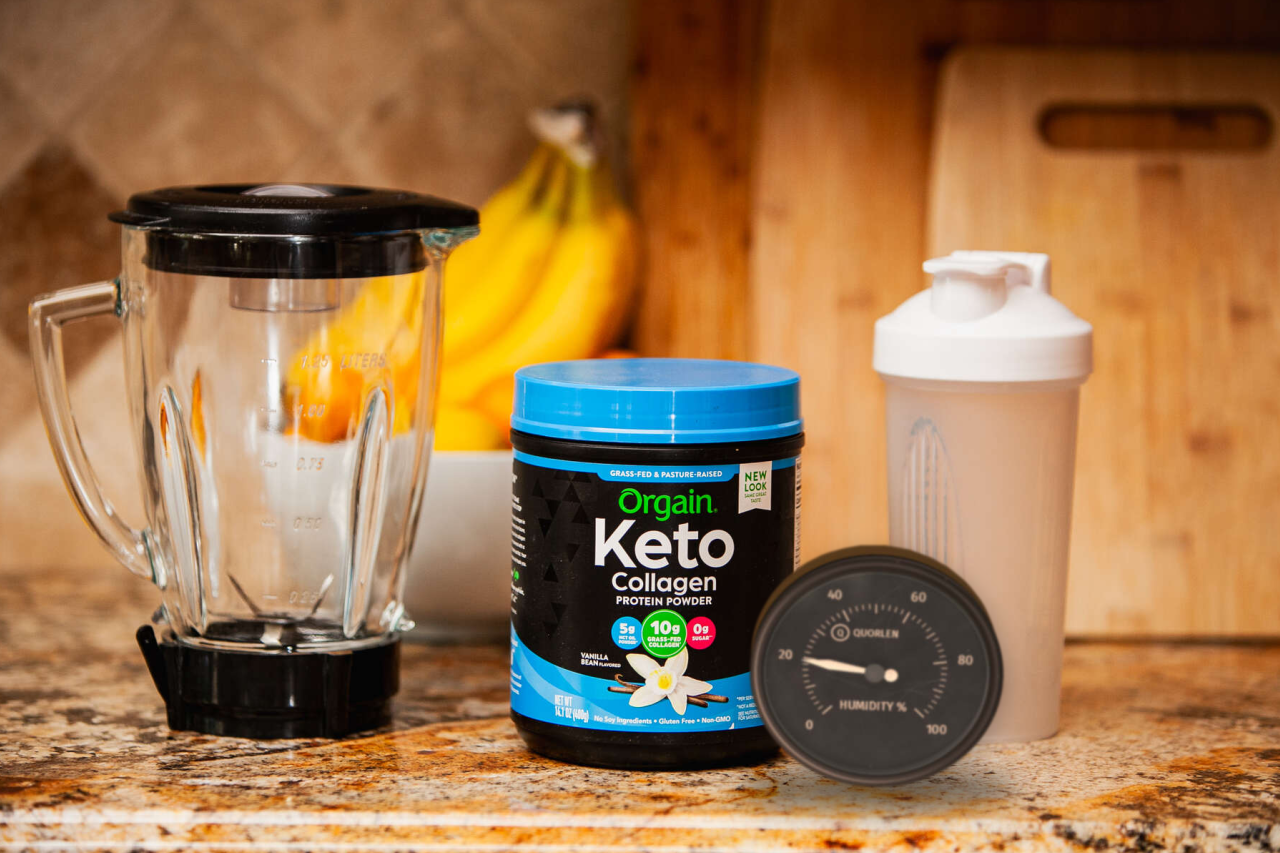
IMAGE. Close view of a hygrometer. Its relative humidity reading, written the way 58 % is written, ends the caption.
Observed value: 20 %
